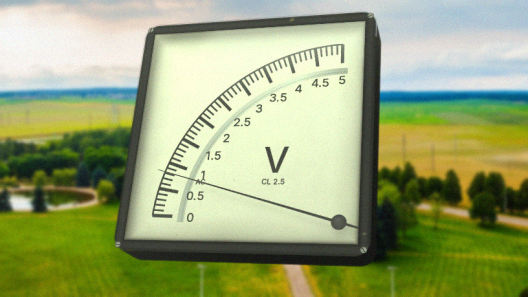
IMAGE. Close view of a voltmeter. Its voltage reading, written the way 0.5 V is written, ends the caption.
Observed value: 0.8 V
